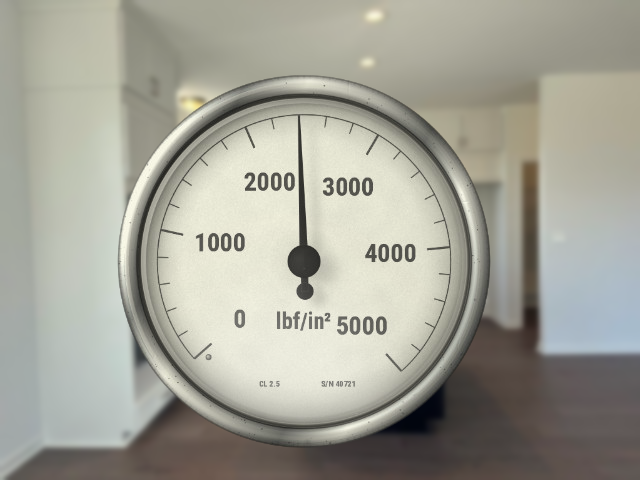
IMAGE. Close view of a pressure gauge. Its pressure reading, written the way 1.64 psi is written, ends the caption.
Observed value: 2400 psi
